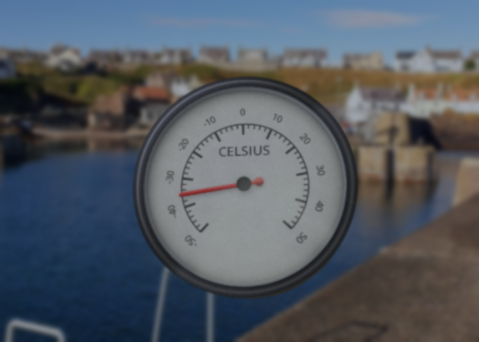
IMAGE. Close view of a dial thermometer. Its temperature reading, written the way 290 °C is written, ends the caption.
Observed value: -36 °C
